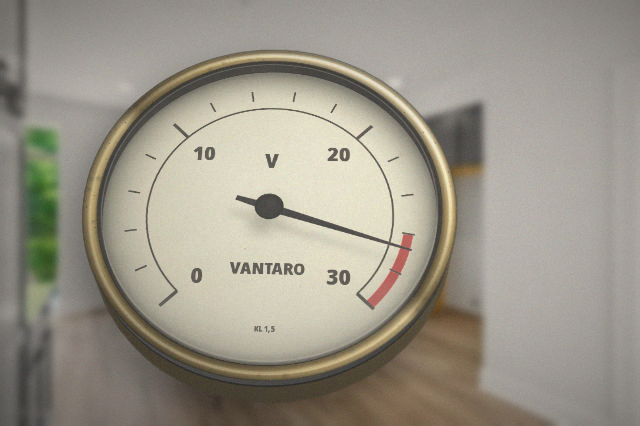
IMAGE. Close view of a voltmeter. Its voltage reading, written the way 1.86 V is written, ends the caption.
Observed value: 27 V
